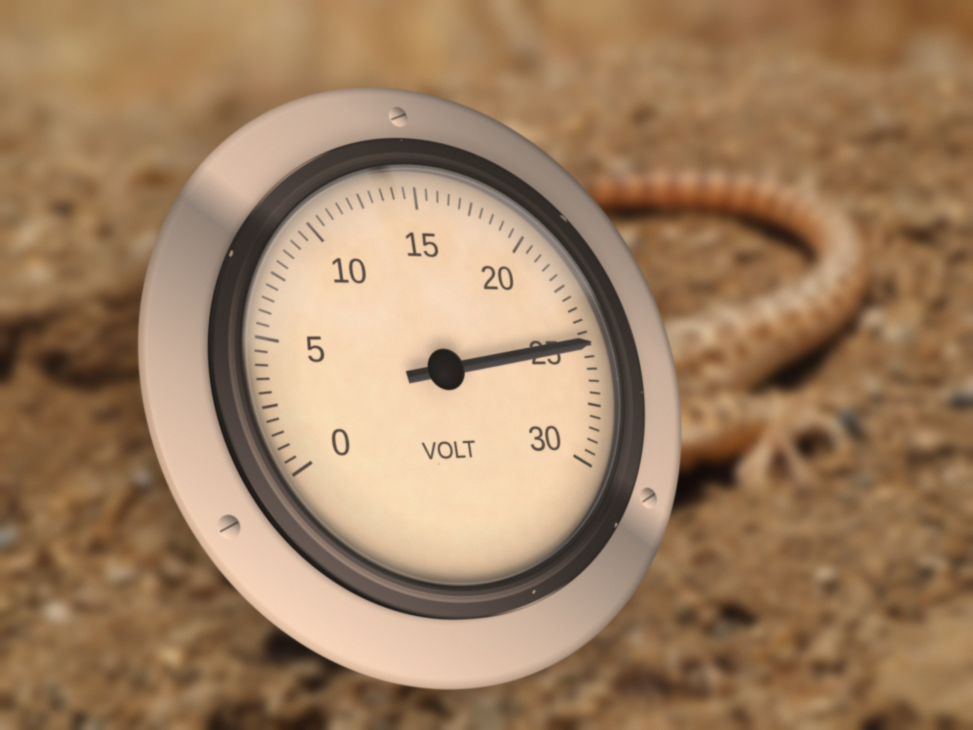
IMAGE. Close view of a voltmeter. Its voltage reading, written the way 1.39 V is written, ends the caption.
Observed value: 25 V
